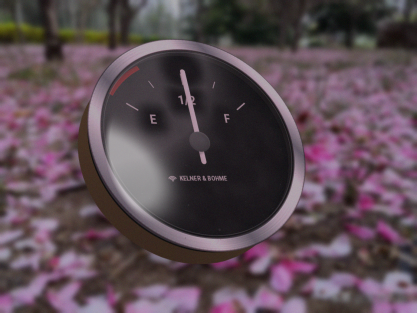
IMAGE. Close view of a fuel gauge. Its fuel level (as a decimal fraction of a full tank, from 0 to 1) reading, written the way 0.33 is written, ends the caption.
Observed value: 0.5
